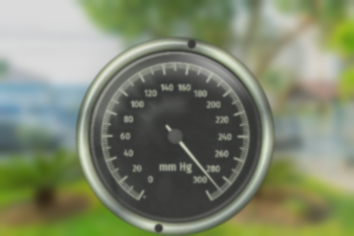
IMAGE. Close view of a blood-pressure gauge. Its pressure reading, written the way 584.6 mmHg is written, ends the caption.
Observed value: 290 mmHg
